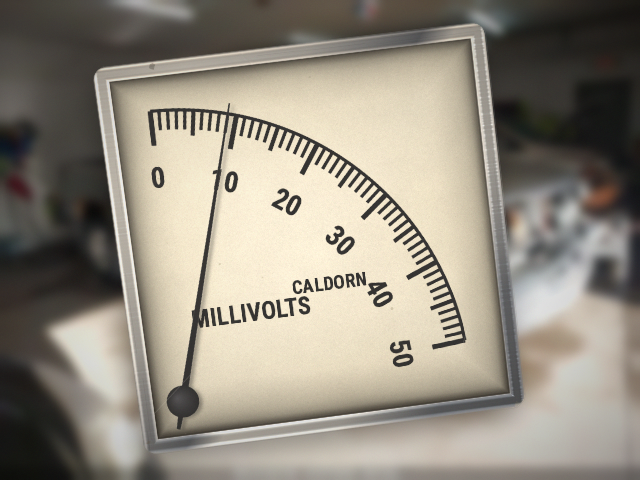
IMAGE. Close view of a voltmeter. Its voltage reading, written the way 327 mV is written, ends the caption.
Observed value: 9 mV
